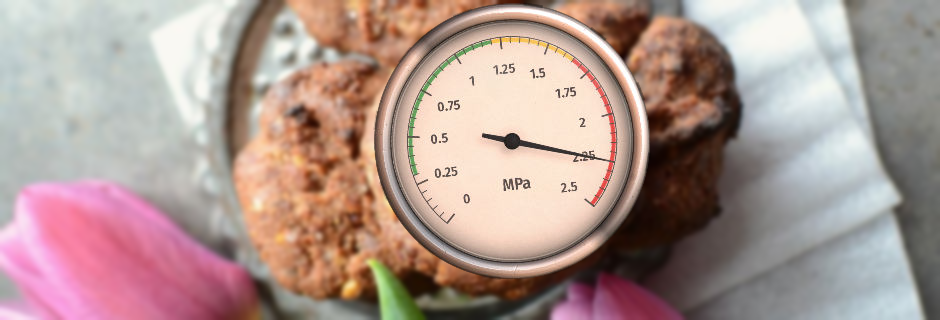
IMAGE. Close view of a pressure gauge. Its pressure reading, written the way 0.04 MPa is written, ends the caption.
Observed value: 2.25 MPa
